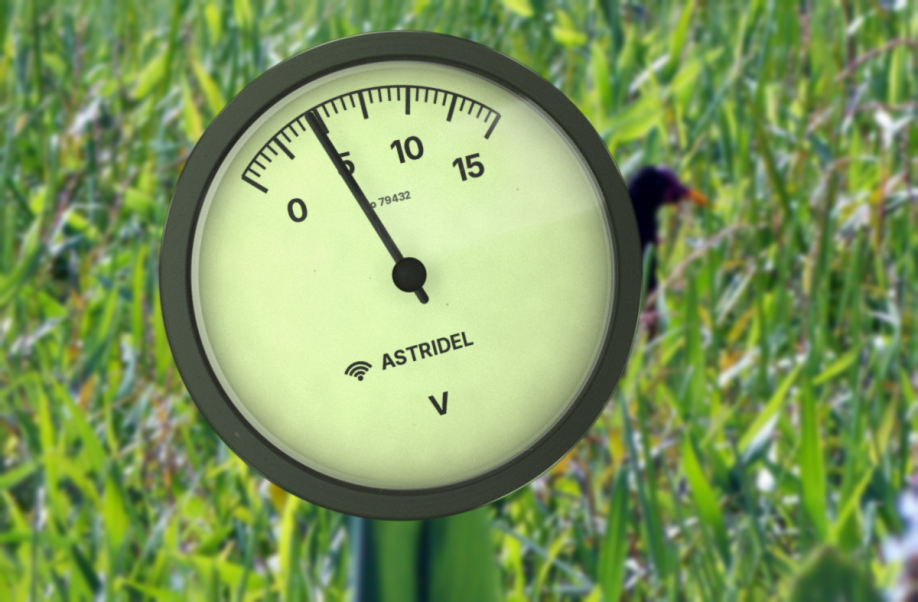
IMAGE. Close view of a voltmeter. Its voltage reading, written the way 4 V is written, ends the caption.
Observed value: 4.5 V
